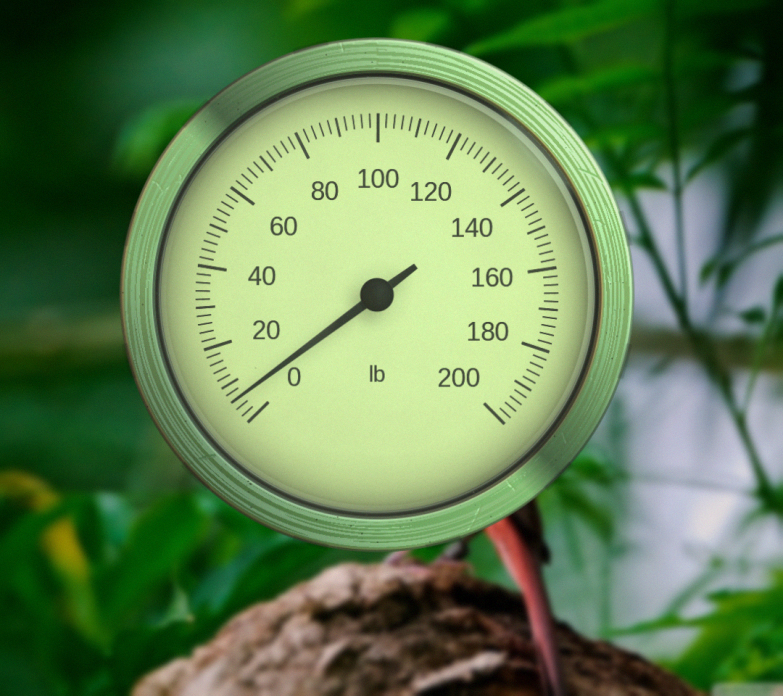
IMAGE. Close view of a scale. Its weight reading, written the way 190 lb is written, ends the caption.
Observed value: 6 lb
